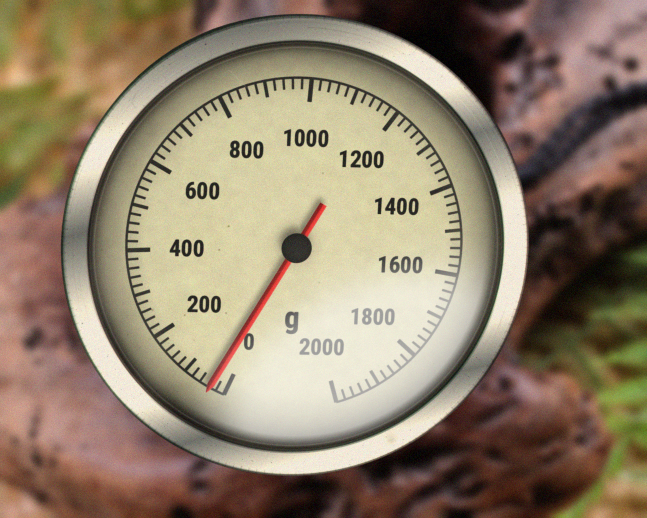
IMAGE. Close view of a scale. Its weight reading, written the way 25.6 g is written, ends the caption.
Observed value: 40 g
